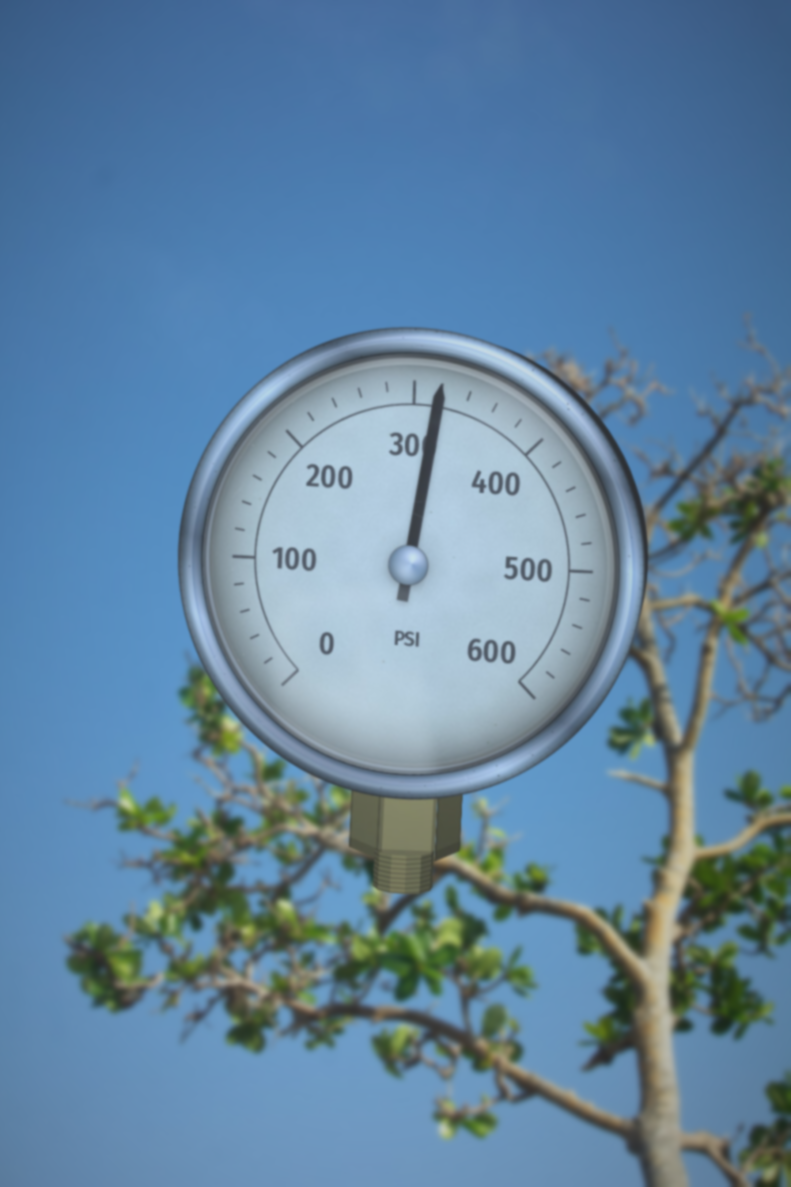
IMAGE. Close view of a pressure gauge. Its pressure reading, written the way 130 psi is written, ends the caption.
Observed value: 320 psi
